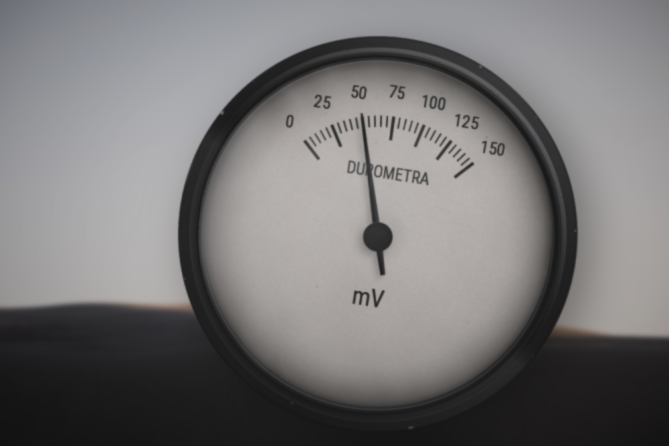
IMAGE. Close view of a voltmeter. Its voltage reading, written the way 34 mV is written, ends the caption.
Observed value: 50 mV
